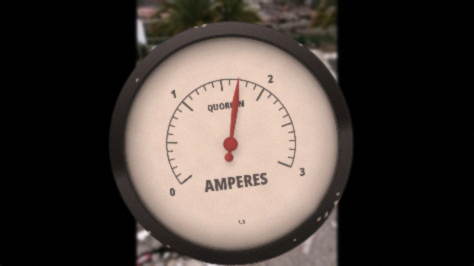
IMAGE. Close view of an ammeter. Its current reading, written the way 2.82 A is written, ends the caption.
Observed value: 1.7 A
